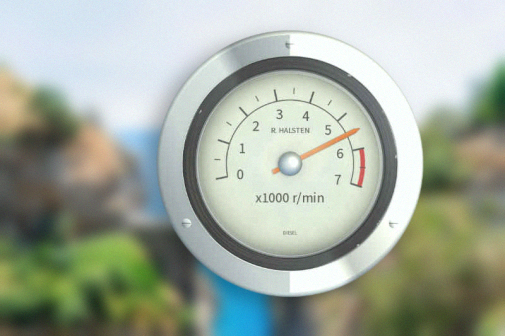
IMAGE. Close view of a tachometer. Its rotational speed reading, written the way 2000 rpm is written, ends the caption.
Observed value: 5500 rpm
